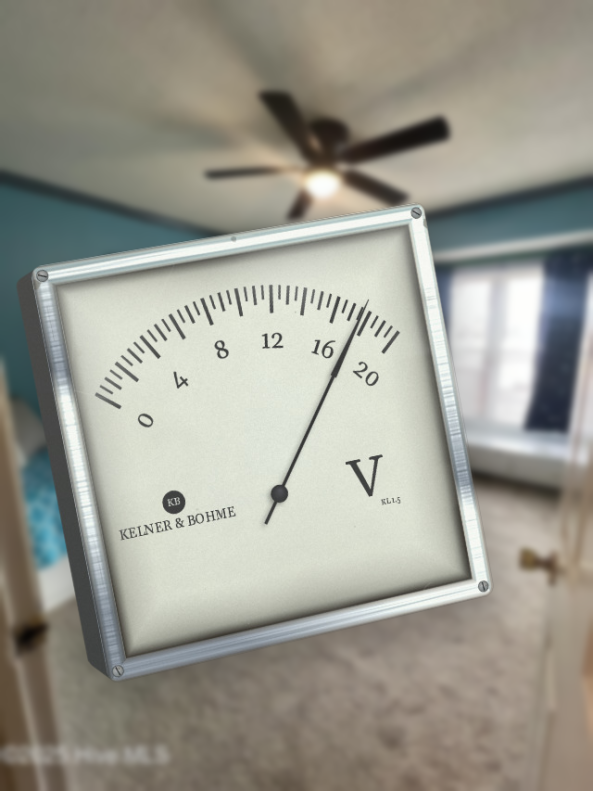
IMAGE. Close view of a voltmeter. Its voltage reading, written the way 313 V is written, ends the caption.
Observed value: 17.5 V
